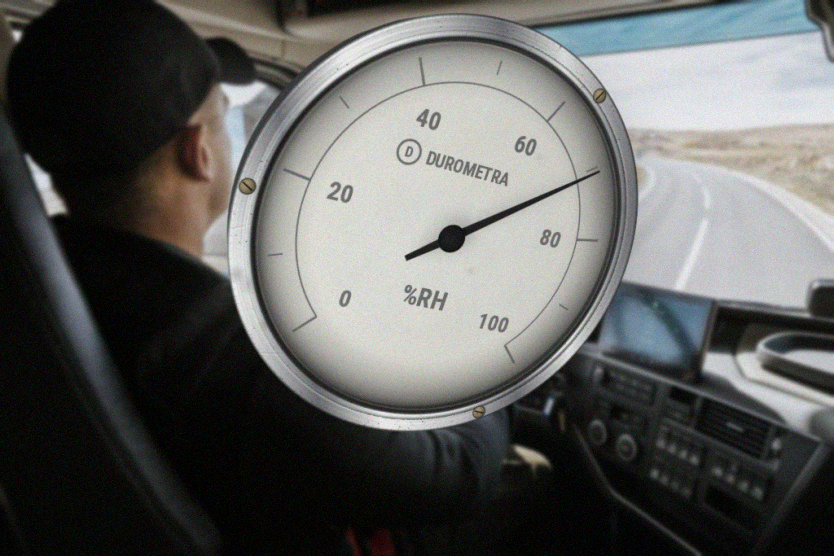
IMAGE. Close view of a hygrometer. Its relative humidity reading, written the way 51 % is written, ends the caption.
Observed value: 70 %
